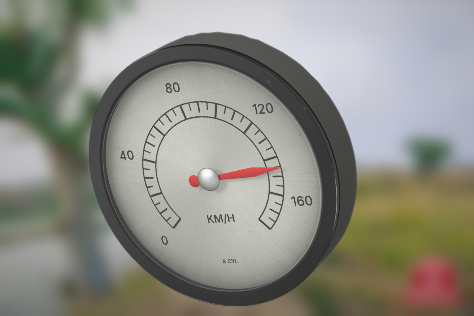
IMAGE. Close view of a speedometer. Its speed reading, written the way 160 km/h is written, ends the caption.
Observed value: 145 km/h
